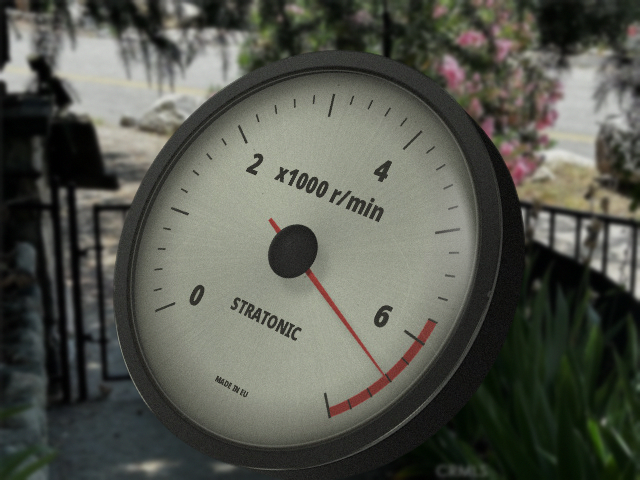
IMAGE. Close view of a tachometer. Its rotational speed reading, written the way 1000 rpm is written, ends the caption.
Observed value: 6400 rpm
